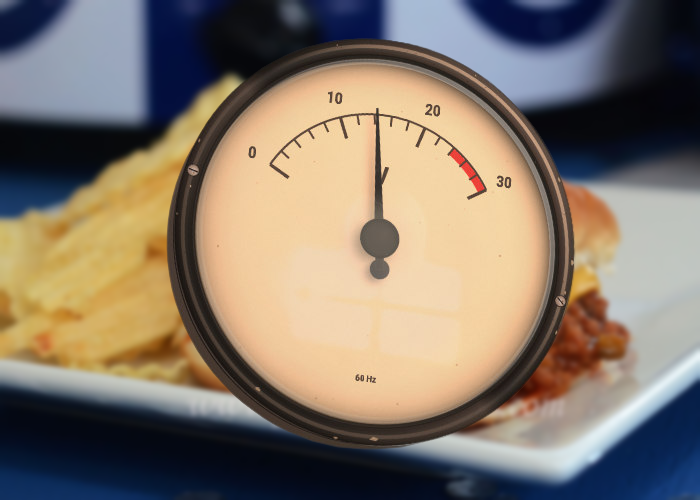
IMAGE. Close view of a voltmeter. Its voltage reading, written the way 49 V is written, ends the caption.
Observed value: 14 V
